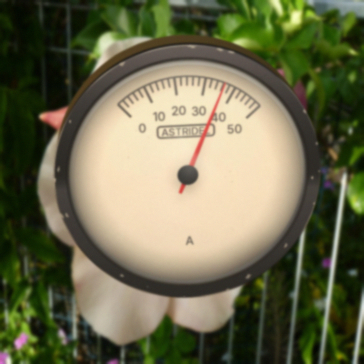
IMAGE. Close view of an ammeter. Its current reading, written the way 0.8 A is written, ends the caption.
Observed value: 36 A
